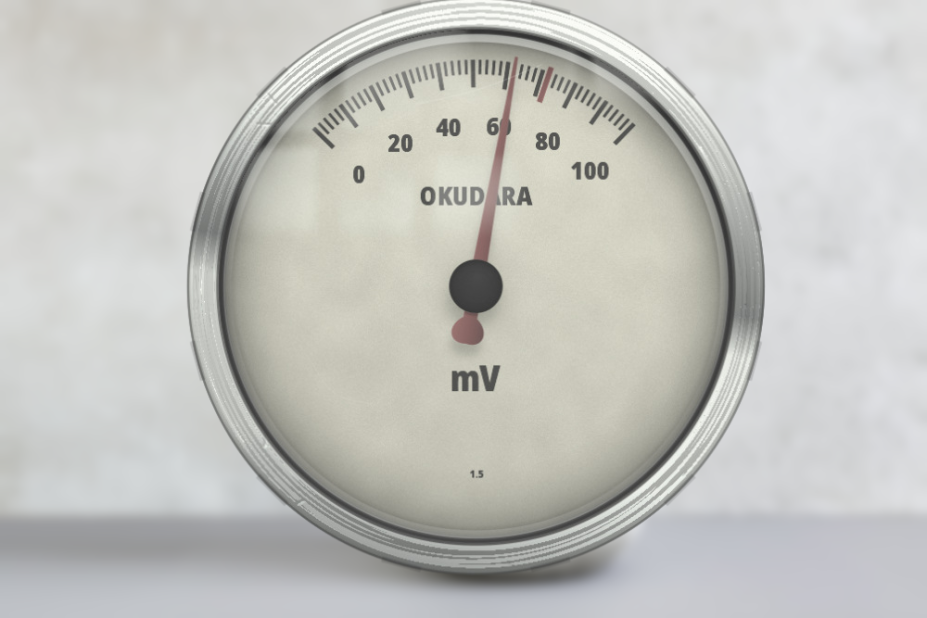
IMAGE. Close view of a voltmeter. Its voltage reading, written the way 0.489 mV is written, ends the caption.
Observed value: 62 mV
